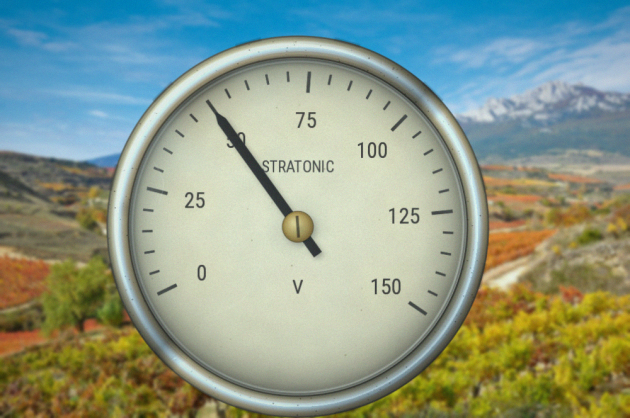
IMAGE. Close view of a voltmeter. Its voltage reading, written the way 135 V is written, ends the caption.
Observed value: 50 V
